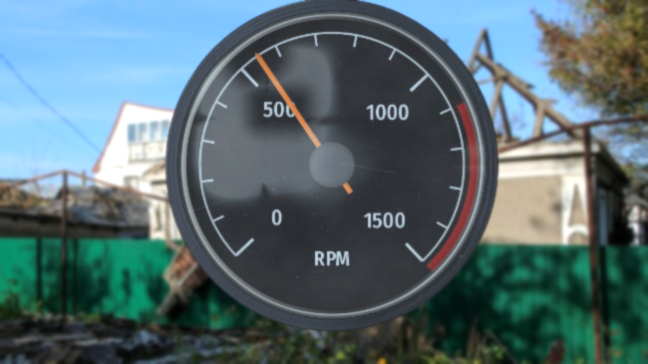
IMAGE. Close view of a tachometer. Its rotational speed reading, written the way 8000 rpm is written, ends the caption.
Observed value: 550 rpm
